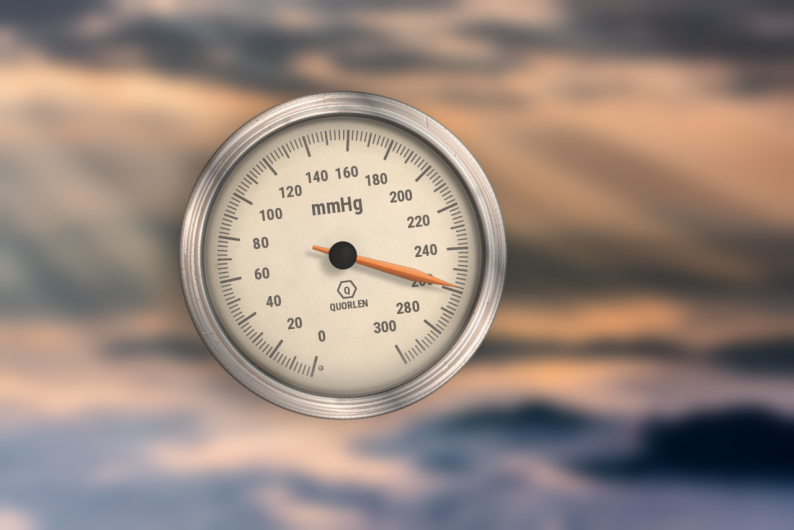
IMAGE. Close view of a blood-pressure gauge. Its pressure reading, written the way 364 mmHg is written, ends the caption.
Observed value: 258 mmHg
